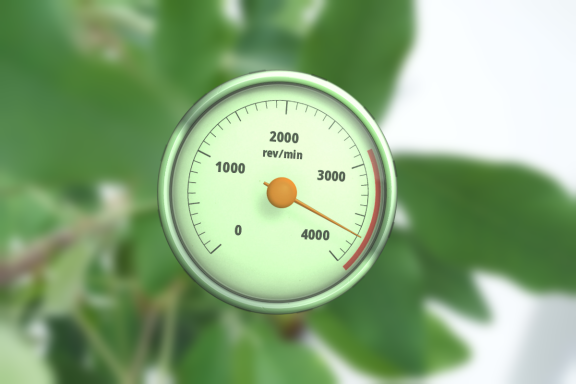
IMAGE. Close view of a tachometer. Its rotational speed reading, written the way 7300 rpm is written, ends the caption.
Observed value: 3700 rpm
